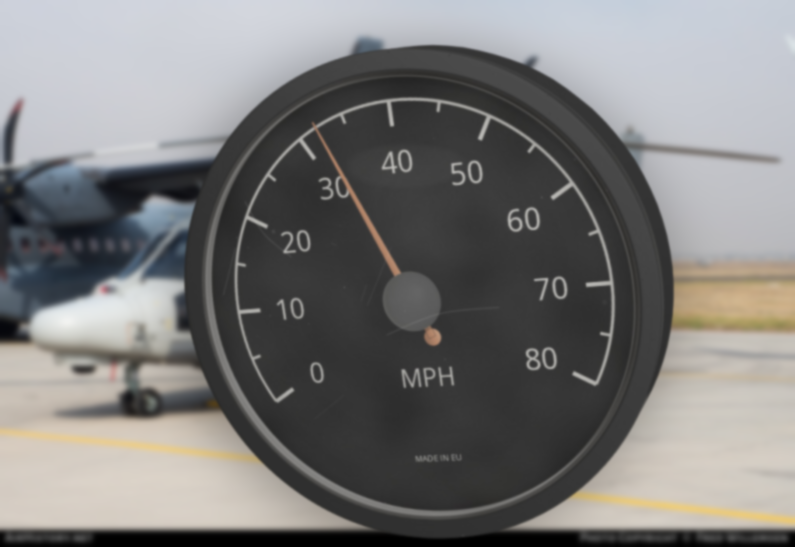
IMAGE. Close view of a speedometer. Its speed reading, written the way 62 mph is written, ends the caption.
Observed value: 32.5 mph
